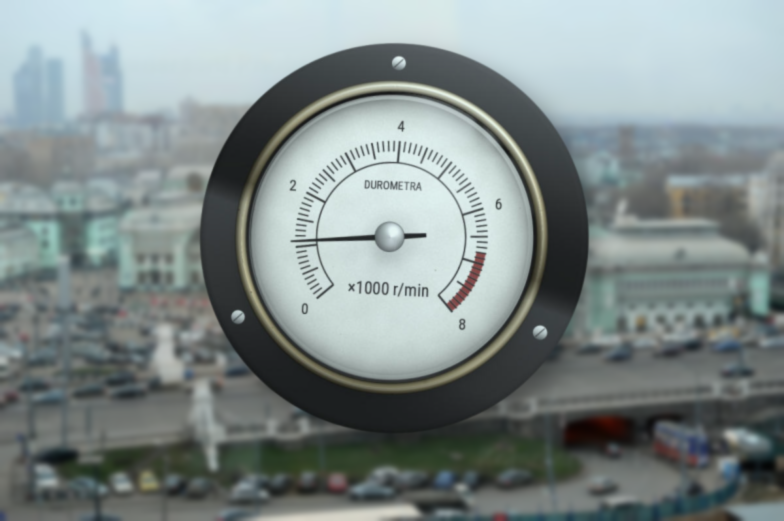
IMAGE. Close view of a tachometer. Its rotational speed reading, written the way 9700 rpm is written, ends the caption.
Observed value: 1100 rpm
